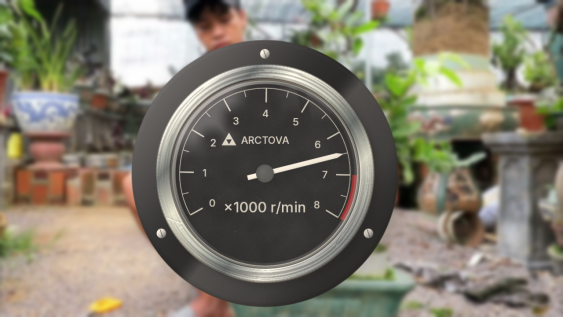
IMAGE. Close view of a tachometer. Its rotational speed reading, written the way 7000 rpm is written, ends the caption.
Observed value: 6500 rpm
